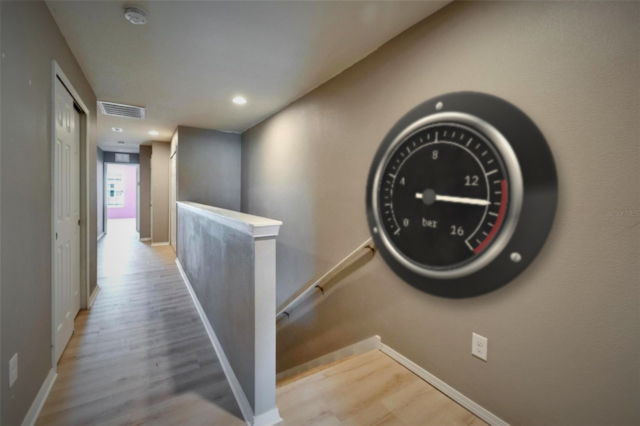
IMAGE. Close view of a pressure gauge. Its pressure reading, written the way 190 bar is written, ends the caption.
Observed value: 13.5 bar
